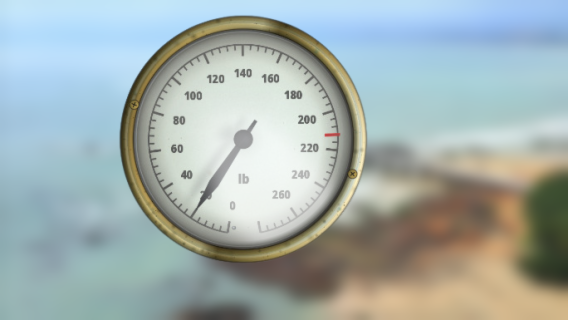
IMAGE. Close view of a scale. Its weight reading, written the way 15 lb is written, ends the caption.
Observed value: 20 lb
